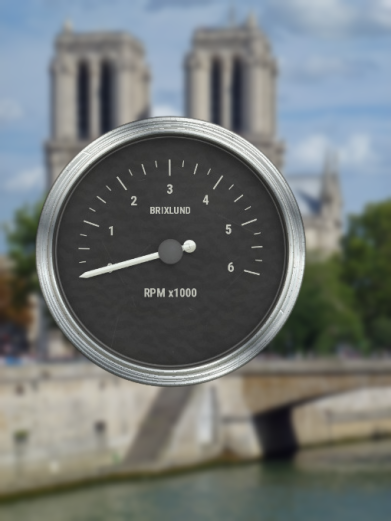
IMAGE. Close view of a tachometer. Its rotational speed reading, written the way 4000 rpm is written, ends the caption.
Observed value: 0 rpm
